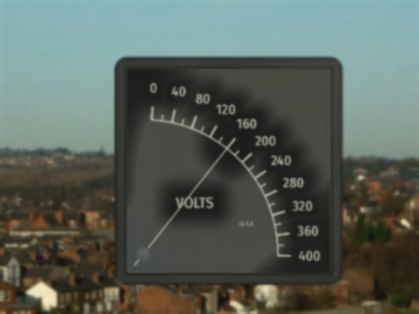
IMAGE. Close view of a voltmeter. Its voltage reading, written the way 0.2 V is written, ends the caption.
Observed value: 160 V
